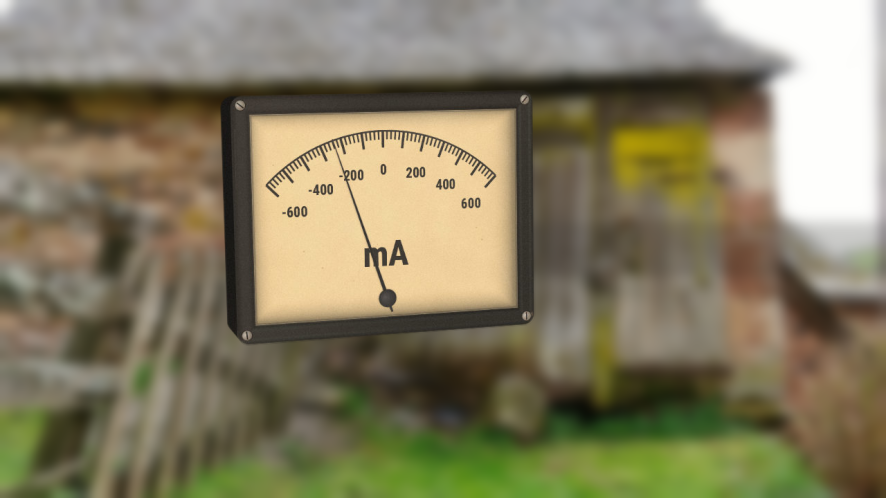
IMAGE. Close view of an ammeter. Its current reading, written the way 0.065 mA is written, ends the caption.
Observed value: -240 mA
